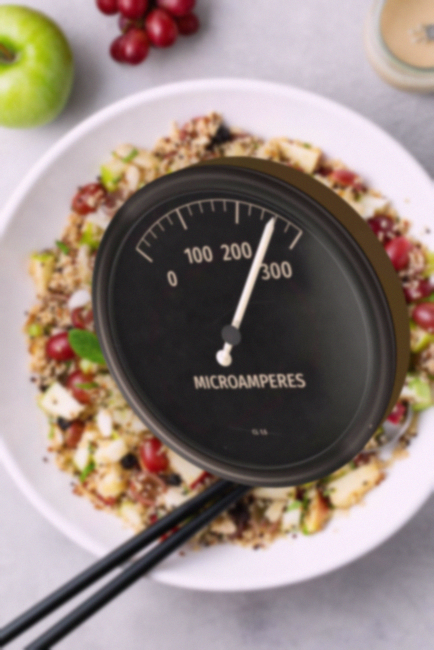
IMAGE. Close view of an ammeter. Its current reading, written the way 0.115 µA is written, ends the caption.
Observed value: 260 µA
